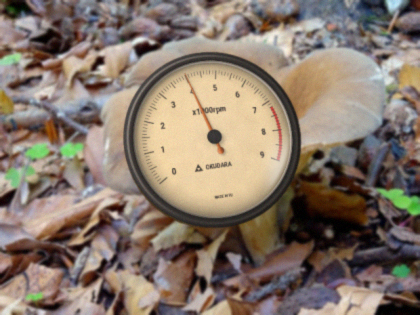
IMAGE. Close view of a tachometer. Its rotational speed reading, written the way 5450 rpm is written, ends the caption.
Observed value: 4000 rpm
